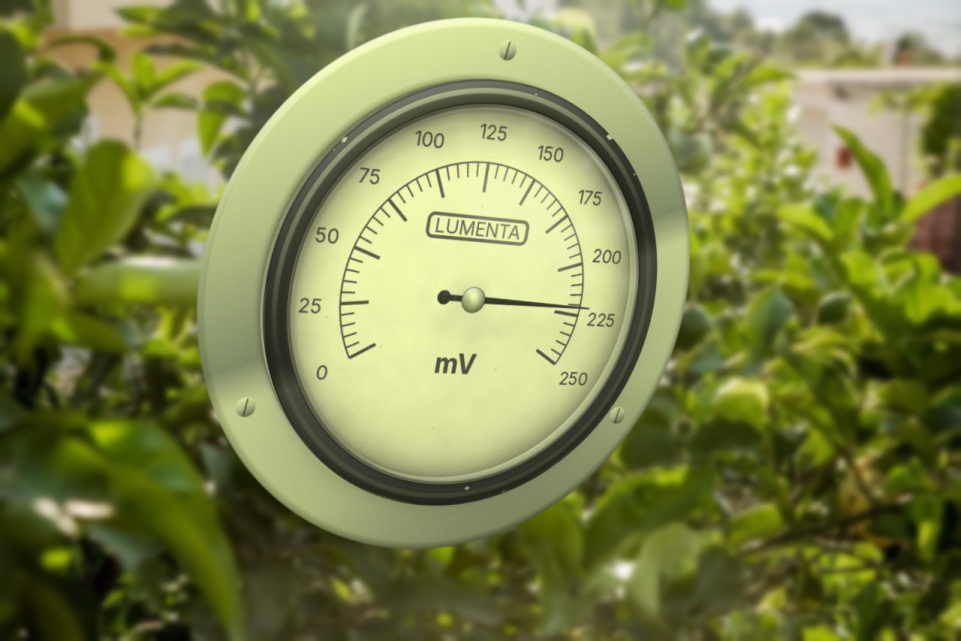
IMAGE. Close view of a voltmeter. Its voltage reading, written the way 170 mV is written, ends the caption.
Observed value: 220 mV
